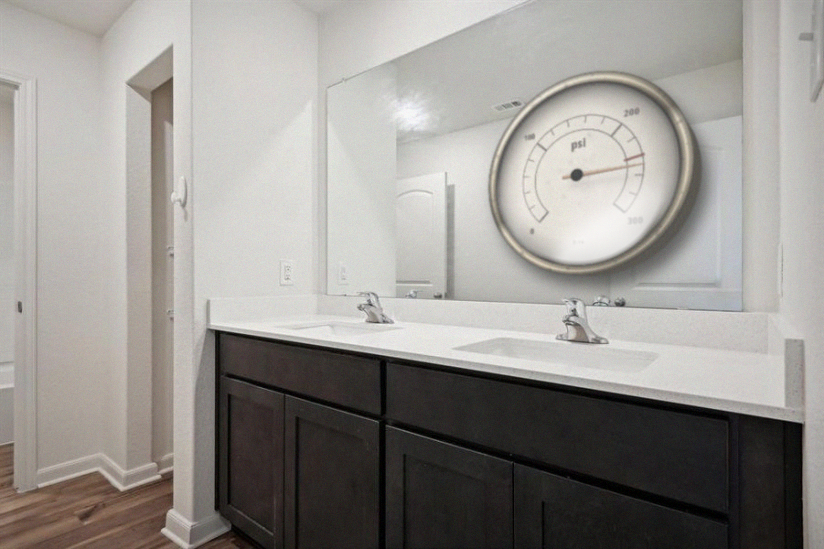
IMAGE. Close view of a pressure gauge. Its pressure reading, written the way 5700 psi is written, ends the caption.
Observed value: 250 psi
